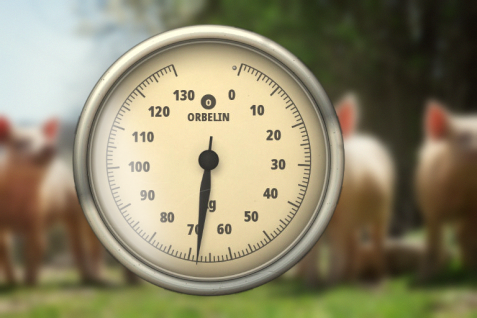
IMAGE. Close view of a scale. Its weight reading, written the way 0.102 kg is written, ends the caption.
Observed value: 68 kg
